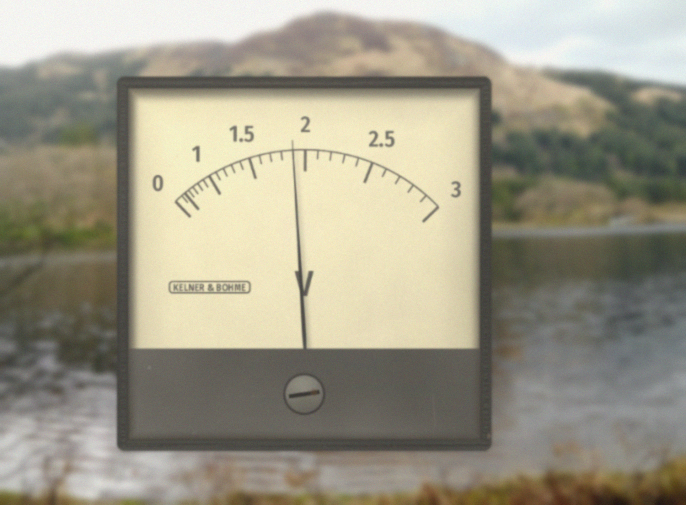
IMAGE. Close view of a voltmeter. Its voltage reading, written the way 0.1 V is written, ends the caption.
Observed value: 1.9 V
